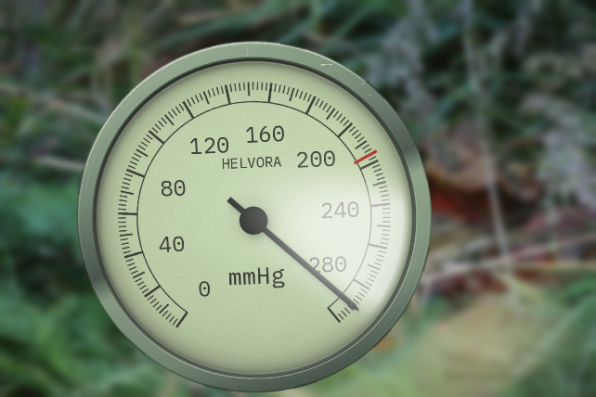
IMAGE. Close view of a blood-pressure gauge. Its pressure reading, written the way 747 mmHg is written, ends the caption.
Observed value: 290 mmHg
